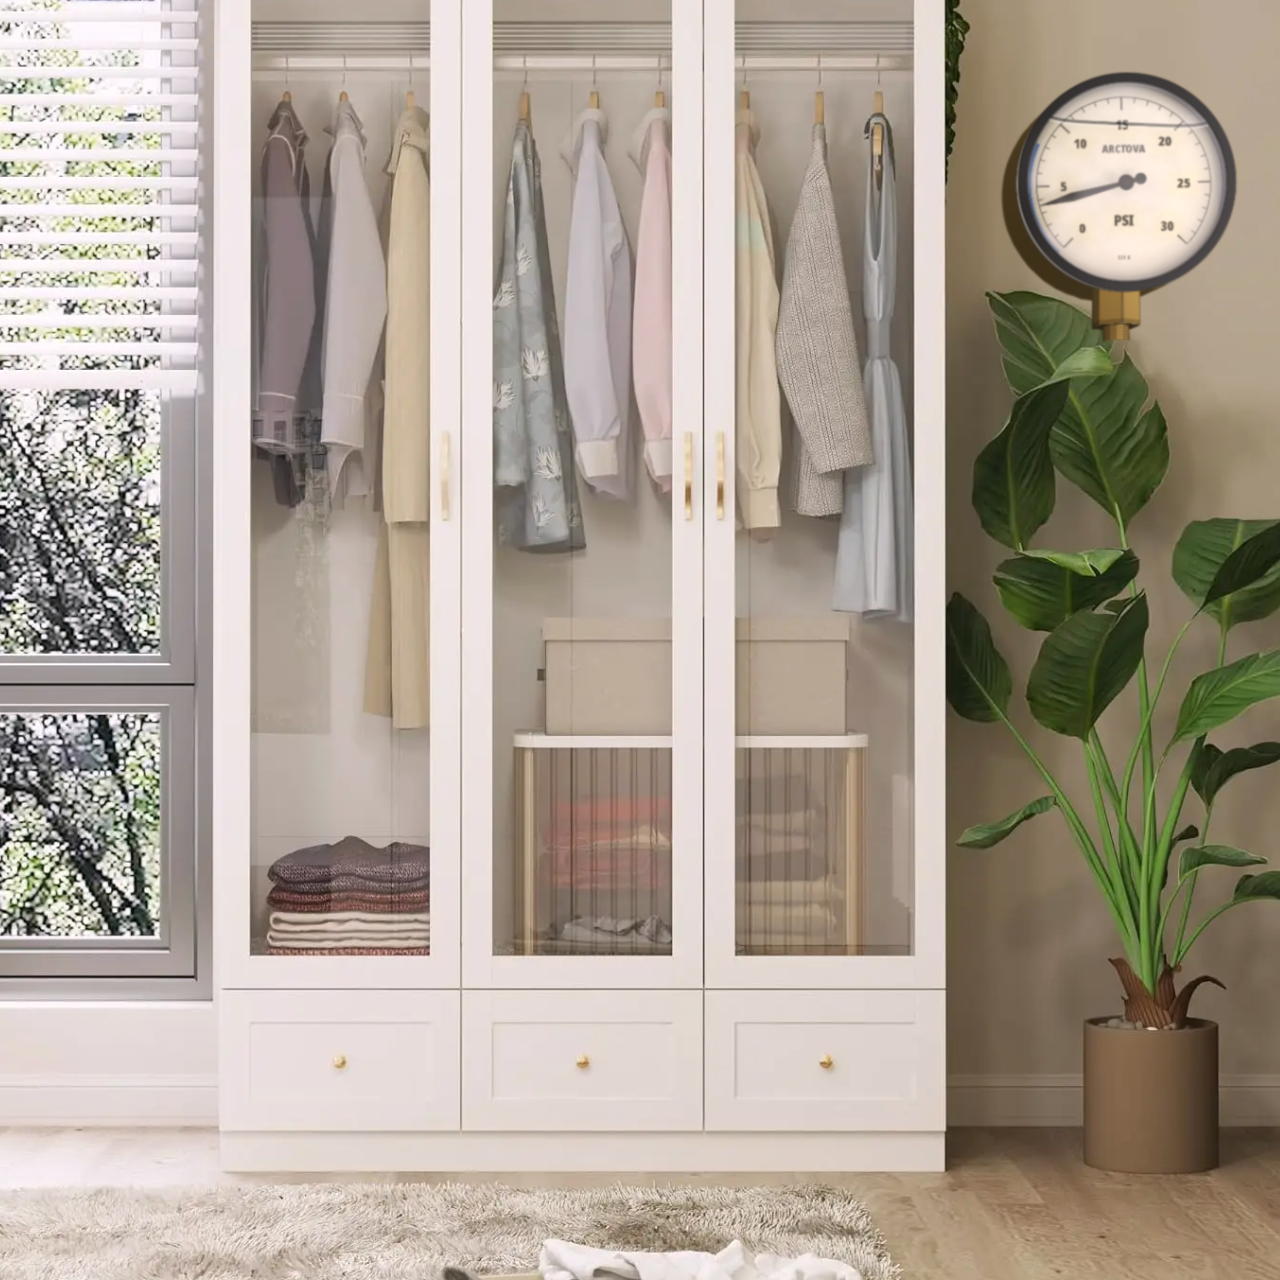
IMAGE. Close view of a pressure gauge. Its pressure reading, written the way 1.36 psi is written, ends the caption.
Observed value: 3.5 psi
